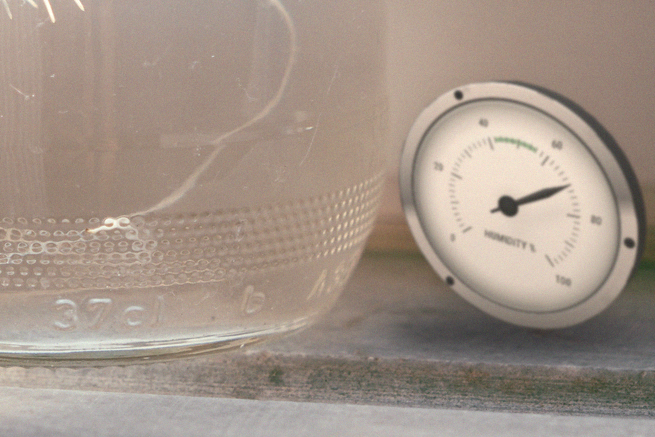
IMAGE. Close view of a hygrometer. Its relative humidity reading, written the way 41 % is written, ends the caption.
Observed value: 70 %
